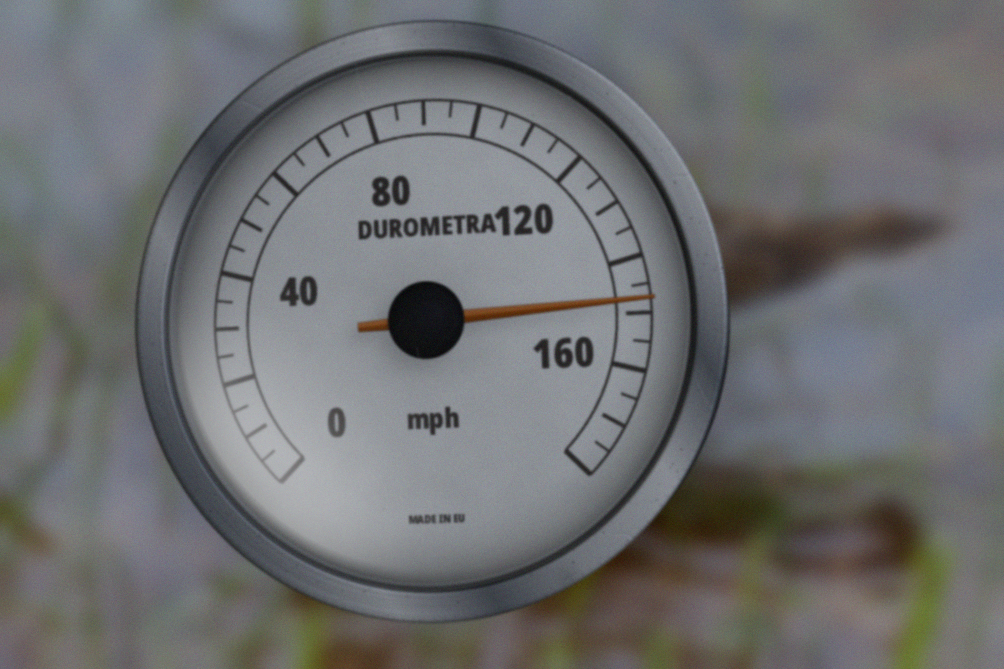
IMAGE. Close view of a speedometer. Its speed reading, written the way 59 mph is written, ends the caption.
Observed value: 147.5 mph
